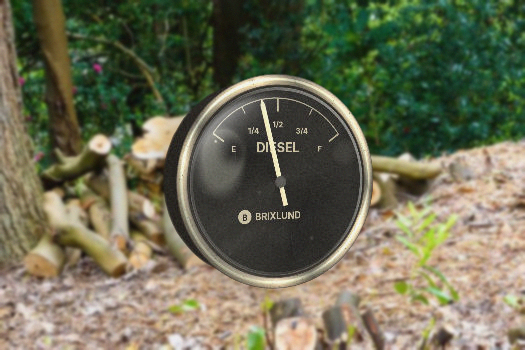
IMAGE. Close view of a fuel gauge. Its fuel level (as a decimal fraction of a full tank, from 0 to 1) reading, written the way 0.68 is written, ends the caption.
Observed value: 0.375
